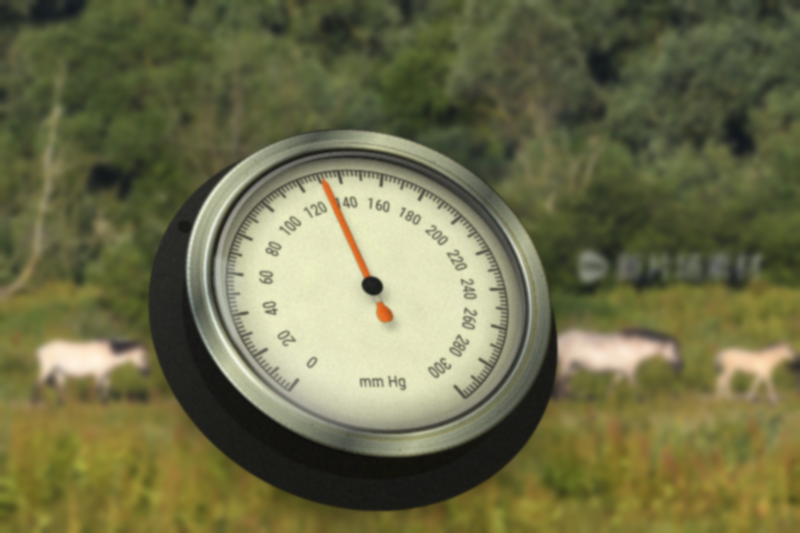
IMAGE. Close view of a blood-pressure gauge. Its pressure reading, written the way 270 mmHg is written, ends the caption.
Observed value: 130 mmHg
